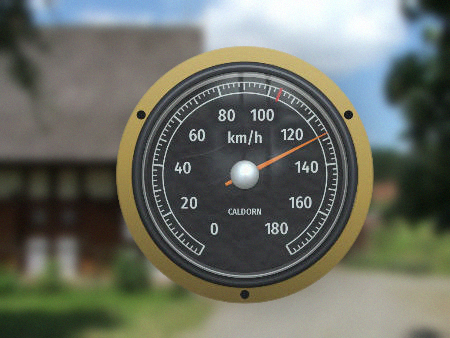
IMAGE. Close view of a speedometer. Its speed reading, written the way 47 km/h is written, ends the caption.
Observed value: 128 km/h
